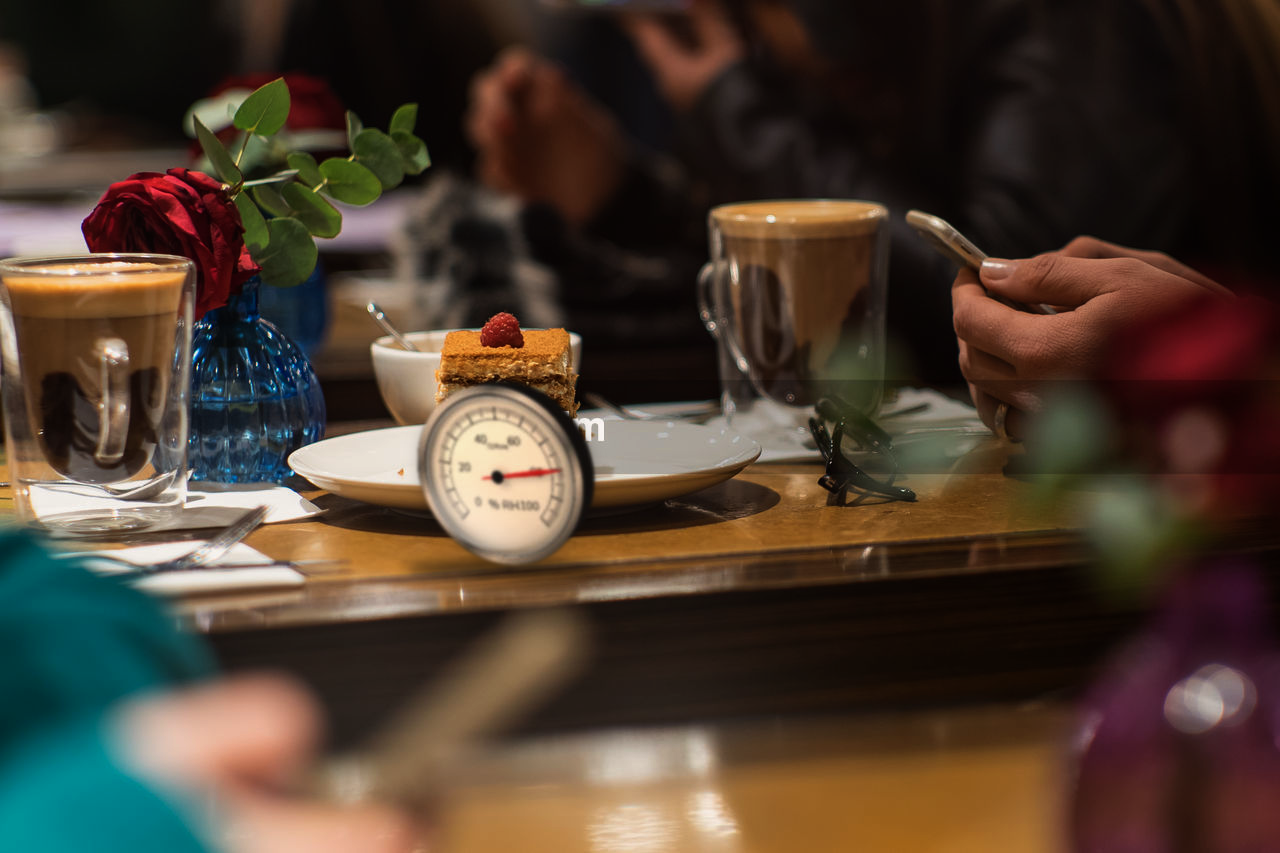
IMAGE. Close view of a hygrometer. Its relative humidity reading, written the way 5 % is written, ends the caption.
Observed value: 80 %
